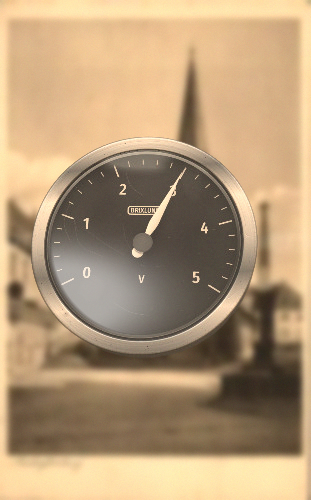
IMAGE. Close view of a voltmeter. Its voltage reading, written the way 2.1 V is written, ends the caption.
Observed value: 3 V
